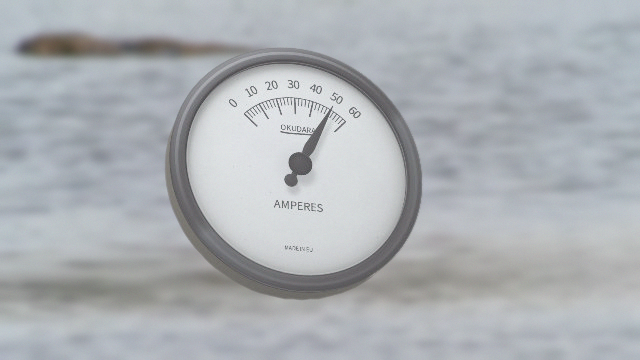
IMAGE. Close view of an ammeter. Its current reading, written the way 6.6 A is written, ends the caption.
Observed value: 50 A
